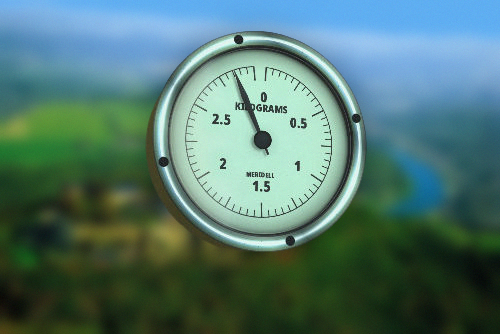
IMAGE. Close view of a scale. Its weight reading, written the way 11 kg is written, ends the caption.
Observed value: 2.85 kg
